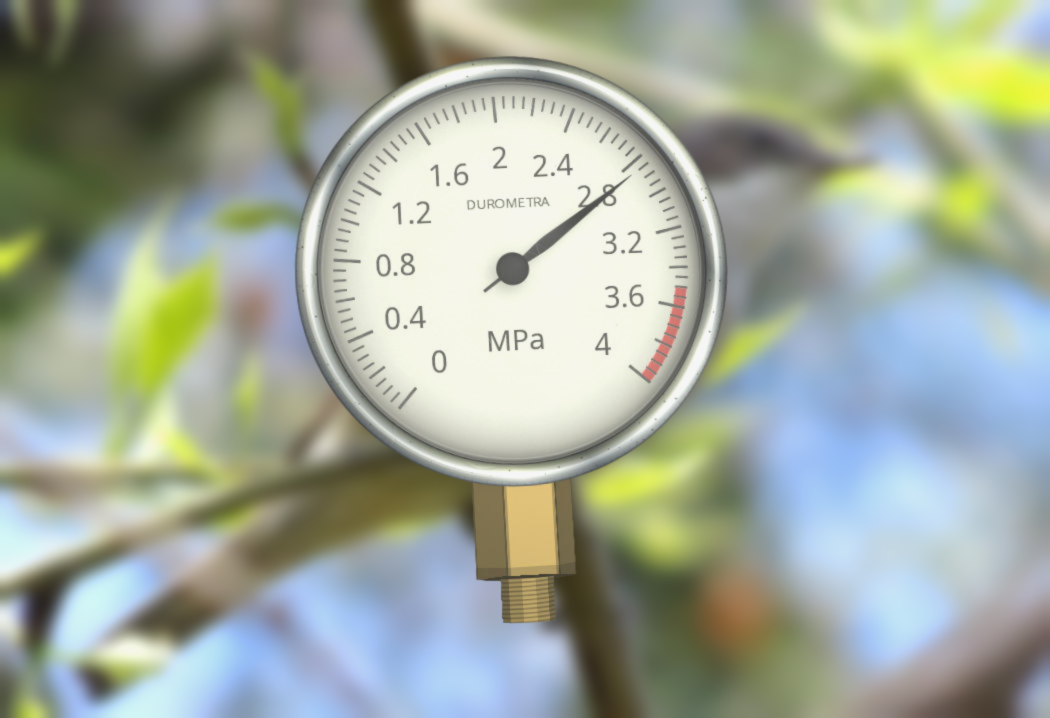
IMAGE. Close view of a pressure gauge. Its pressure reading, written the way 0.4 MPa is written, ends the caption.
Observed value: 2.85 MPa
